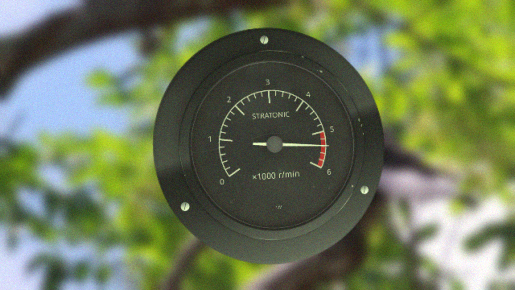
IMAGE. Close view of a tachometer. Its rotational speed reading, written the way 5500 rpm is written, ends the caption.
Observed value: 5400 rpm
